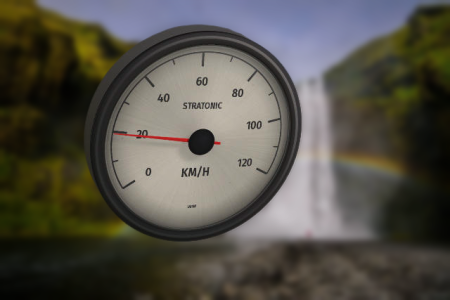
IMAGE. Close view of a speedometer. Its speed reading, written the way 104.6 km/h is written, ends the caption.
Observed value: 20 km/h
